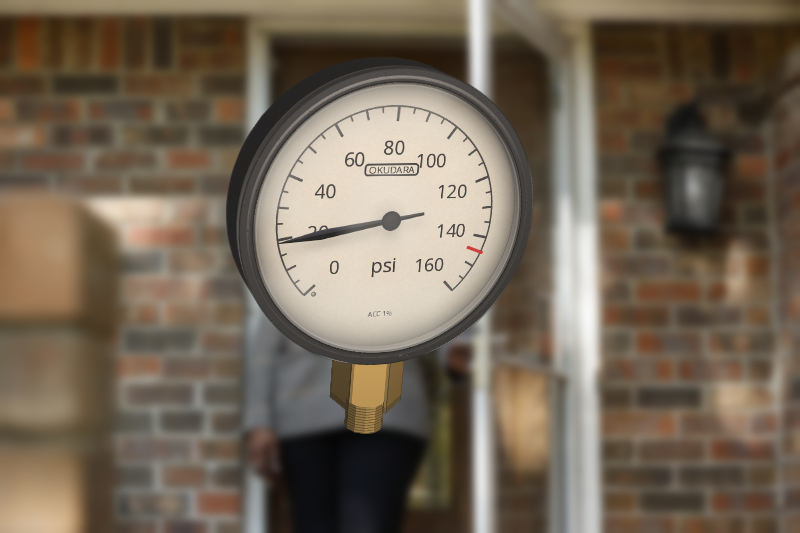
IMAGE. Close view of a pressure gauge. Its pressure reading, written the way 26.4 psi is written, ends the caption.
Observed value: 20 psi
